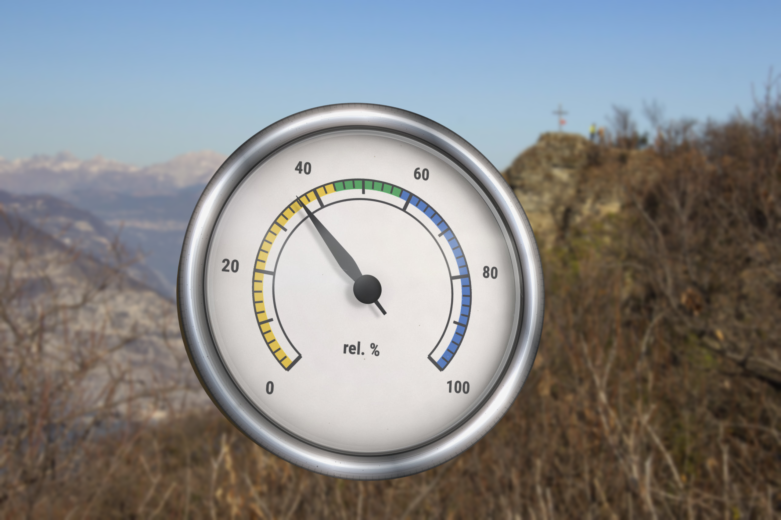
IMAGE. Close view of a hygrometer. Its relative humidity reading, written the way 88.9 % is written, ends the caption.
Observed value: 36 %
